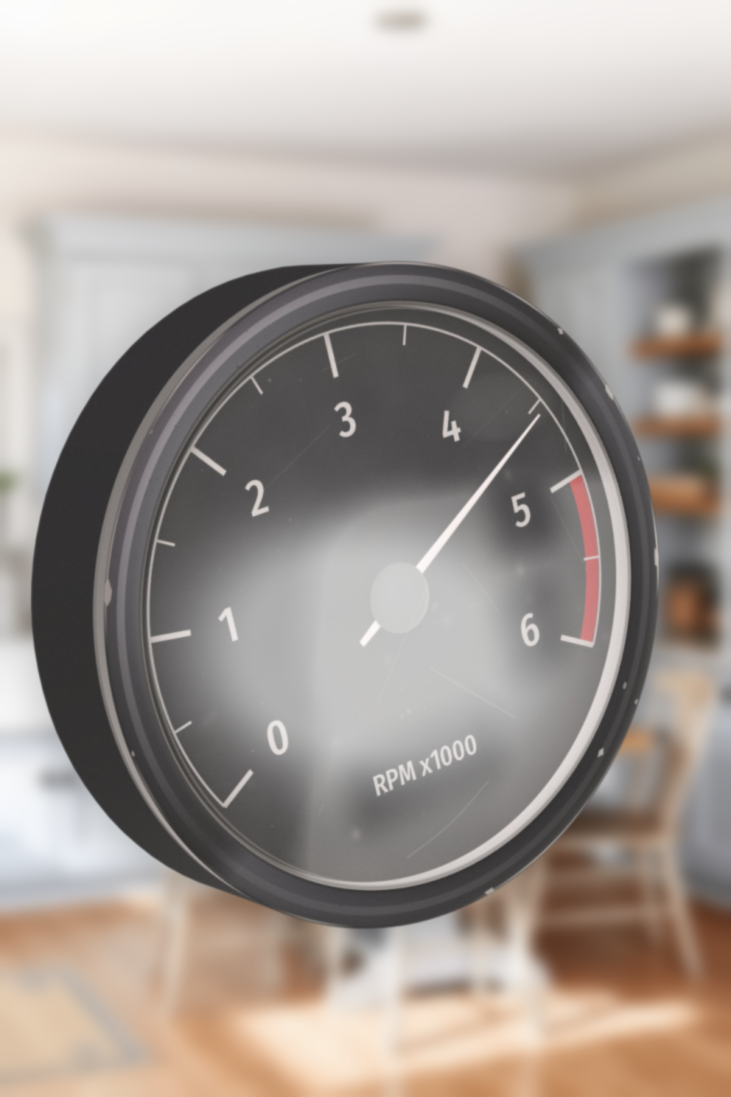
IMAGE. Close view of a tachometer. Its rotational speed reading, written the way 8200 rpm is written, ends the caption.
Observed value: 4500 rpm
